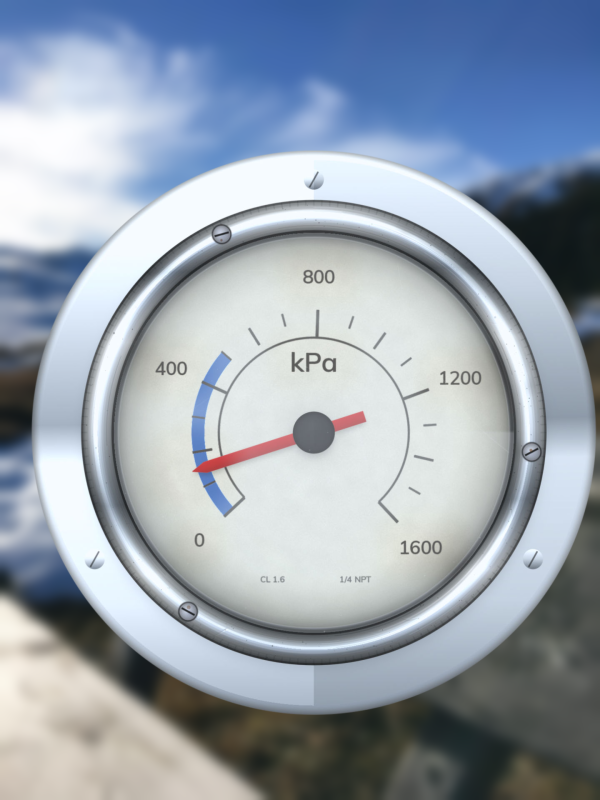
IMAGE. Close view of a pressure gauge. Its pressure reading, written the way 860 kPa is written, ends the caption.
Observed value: 150 kPa
